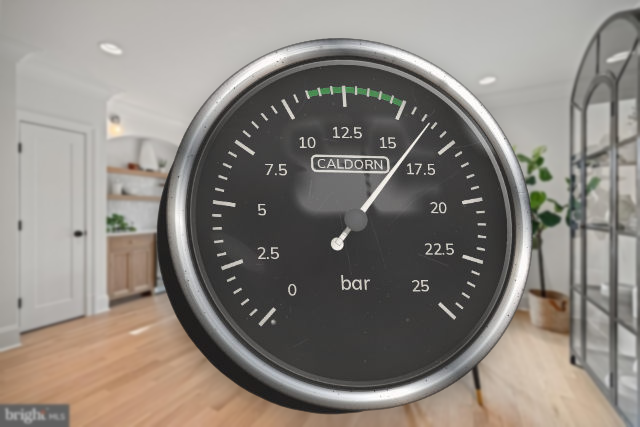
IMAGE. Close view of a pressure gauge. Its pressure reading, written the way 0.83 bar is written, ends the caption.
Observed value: 16.25 bar
